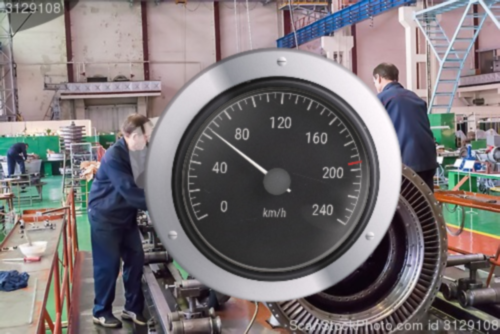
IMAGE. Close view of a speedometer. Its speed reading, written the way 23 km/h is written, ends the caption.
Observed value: 65 km/h
